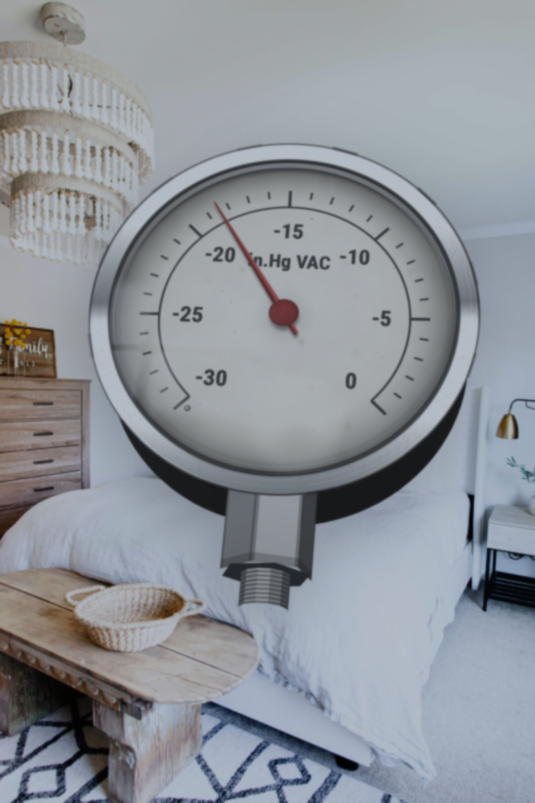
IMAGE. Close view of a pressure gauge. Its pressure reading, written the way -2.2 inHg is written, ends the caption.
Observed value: -18.5 inHg
